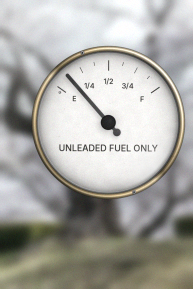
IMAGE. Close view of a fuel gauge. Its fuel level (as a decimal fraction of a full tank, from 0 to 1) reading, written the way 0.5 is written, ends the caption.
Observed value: 0.125
